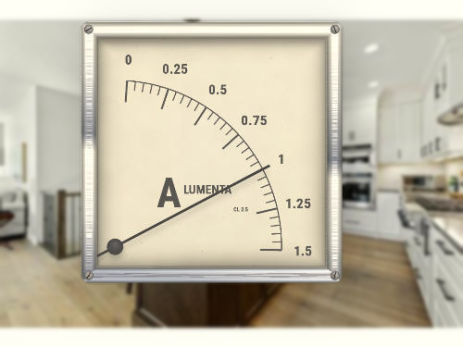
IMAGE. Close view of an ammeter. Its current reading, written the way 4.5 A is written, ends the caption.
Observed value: 1 A
